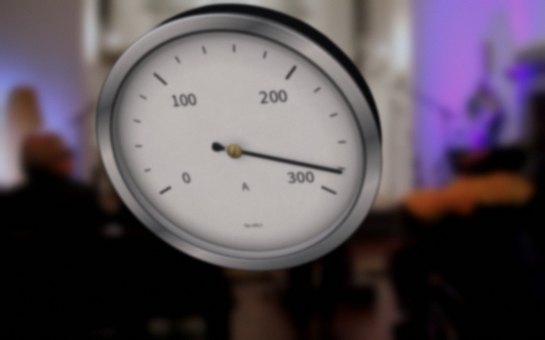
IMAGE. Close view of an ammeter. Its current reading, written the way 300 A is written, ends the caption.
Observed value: 280 A
